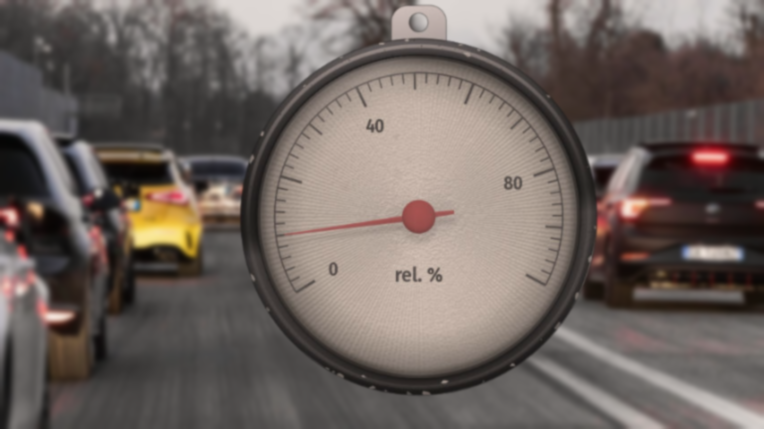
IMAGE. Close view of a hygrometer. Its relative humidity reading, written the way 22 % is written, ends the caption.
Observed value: 10 %
